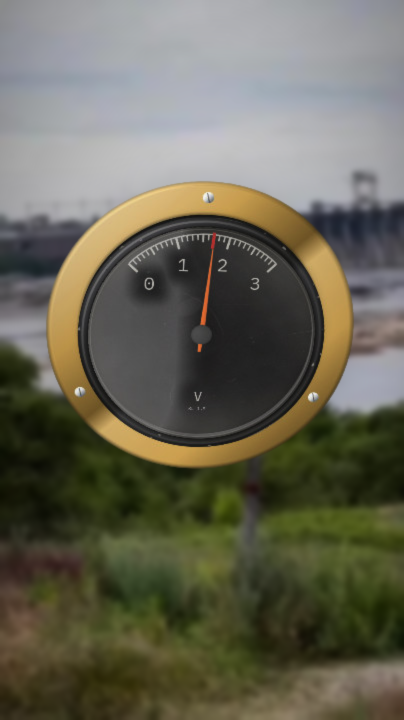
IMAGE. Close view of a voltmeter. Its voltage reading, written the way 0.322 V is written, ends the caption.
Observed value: 1.7 V
